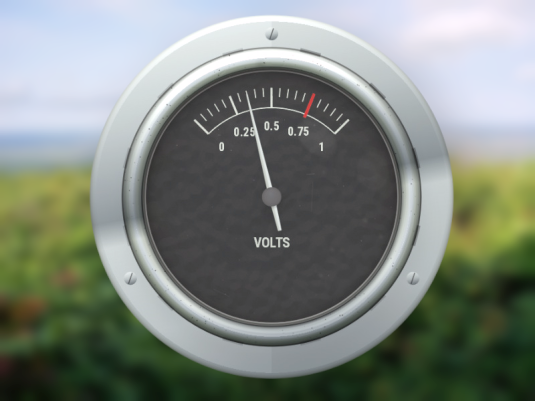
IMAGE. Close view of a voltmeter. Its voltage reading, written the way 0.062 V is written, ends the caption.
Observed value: 0.35 V
